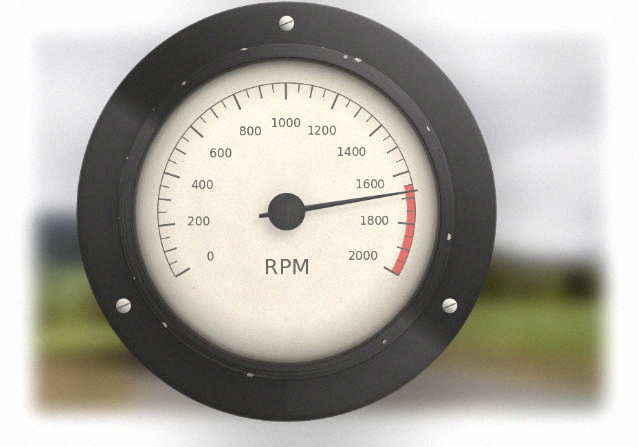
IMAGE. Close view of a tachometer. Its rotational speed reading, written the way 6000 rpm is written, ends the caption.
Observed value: 1675 rpm
